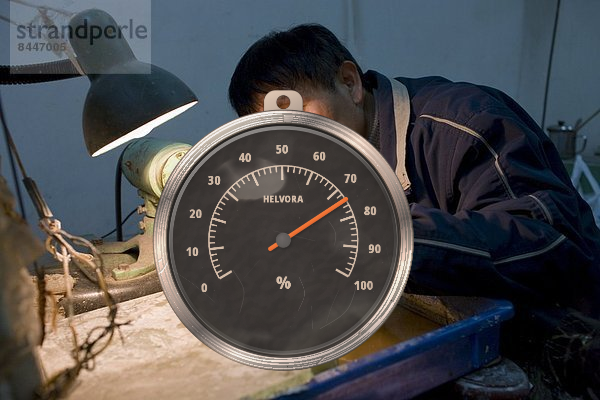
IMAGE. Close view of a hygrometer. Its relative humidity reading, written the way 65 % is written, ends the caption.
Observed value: 74 %
